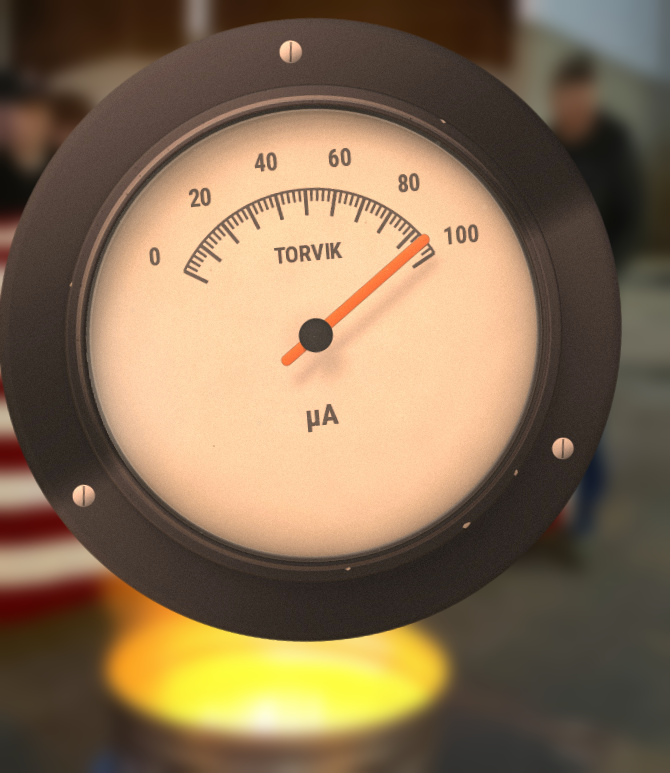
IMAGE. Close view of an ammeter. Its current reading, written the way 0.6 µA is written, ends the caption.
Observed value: 94 µA
